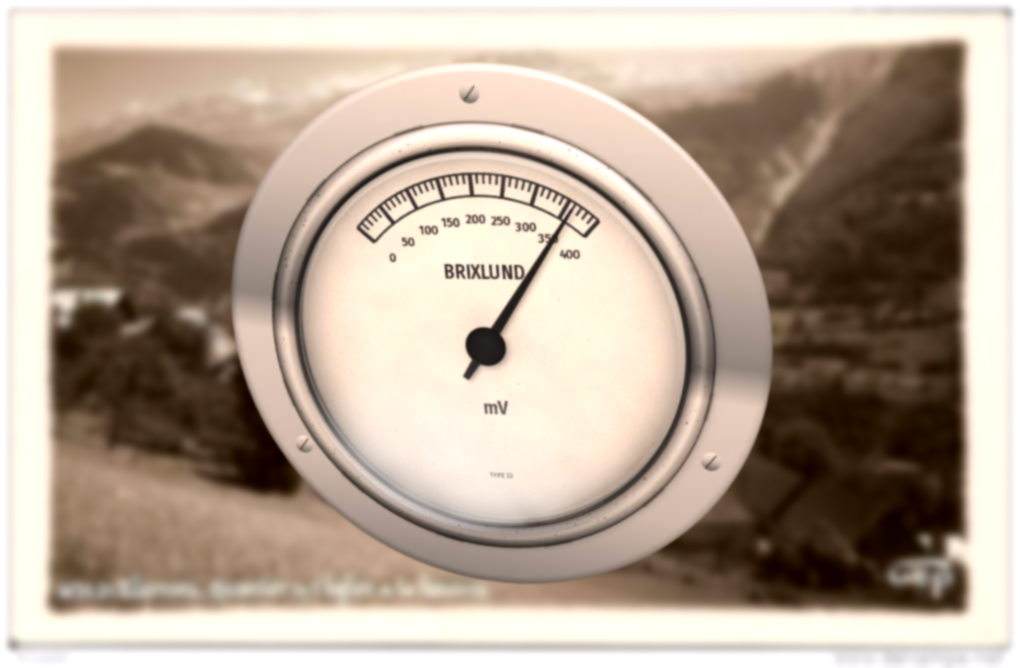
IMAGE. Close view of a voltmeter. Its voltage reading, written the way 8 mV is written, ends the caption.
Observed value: 360 mV
